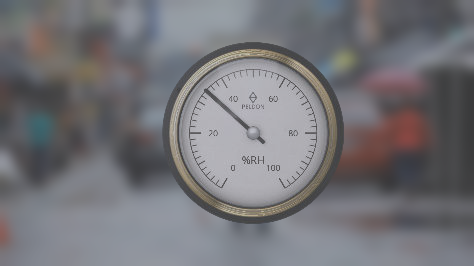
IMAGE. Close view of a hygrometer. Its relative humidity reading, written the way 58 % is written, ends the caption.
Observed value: 34 %
